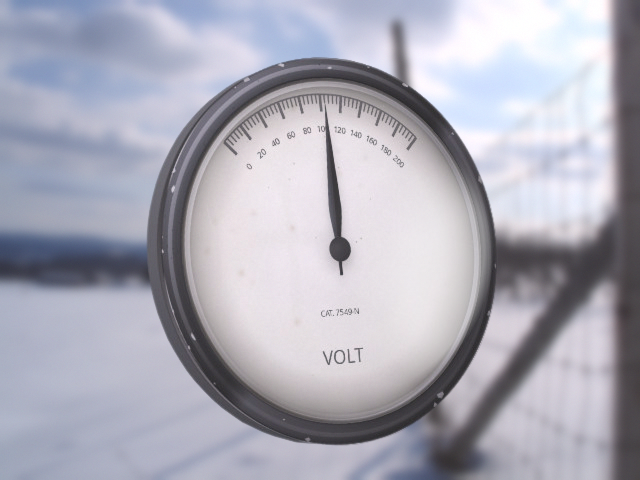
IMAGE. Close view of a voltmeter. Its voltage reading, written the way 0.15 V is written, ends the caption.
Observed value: 100 V
